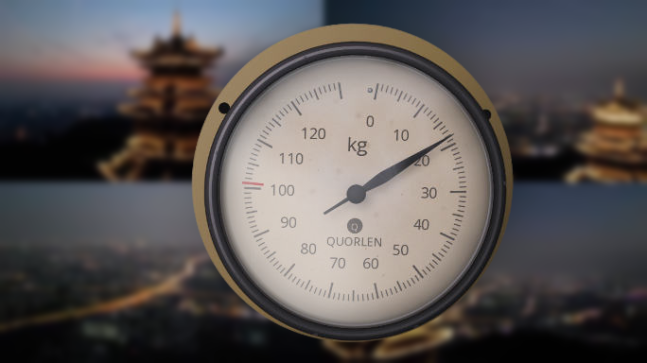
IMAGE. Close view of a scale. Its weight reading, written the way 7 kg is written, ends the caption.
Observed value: 18 kg
